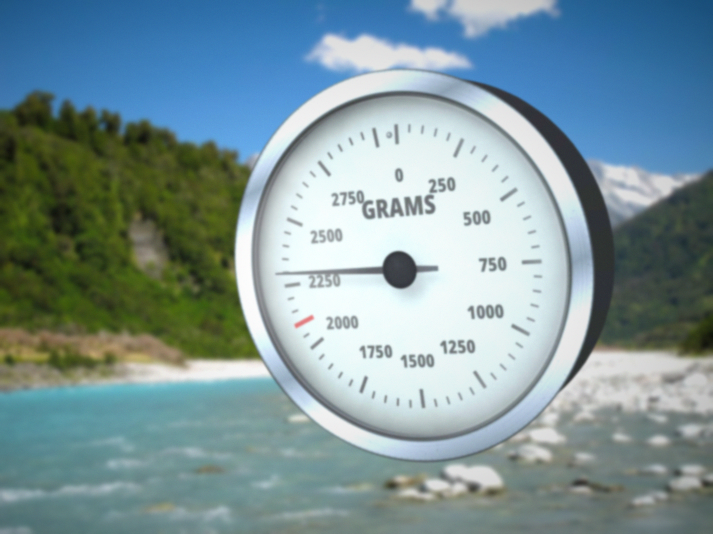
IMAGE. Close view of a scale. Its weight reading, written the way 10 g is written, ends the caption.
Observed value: 2300 g
